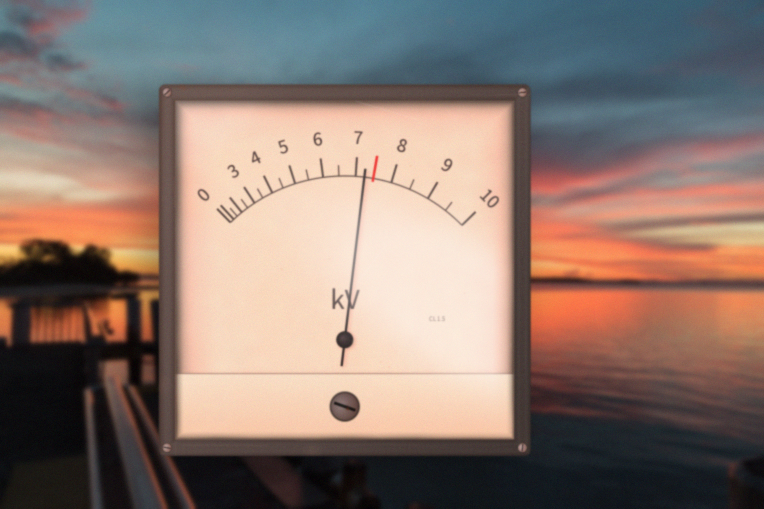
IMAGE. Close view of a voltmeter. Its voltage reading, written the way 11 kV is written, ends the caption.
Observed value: 7.25 kV
